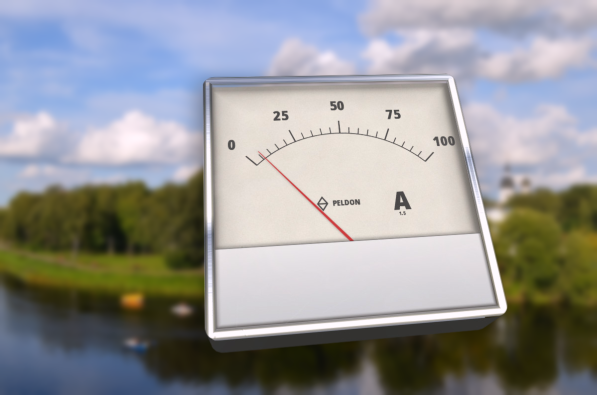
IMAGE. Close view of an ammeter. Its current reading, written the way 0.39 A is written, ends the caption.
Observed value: 5 A
